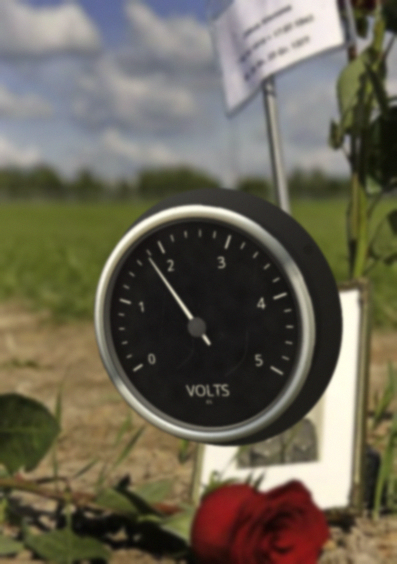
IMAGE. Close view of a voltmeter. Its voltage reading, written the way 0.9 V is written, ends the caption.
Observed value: 1.8 V
